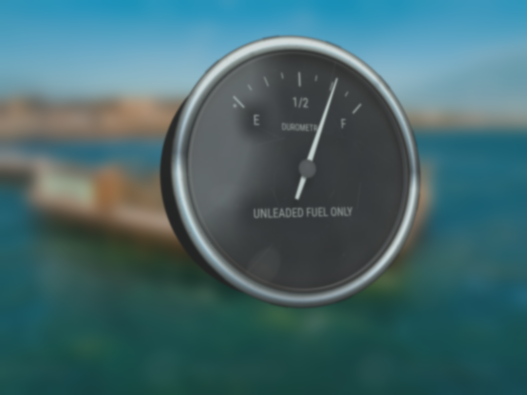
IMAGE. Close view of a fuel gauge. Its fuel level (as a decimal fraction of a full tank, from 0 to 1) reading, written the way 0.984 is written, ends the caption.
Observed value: 0.75
